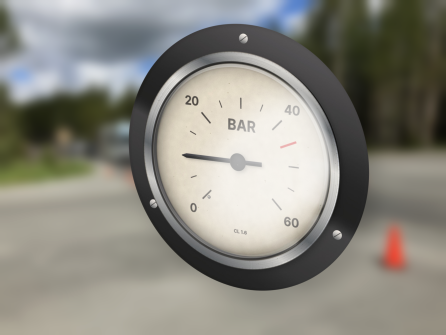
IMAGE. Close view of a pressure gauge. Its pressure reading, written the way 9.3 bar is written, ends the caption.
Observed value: 10 bar
